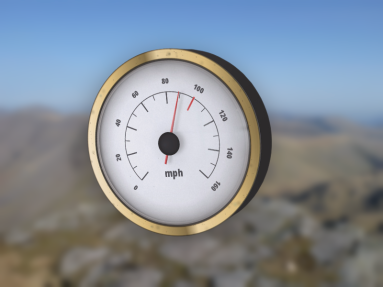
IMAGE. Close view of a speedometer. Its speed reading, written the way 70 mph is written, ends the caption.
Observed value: 90 mph
